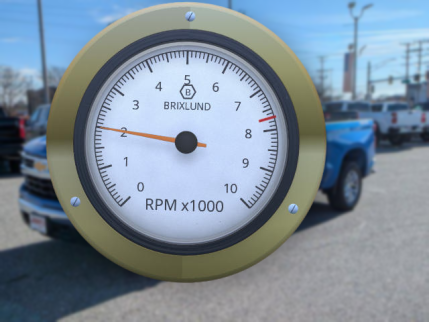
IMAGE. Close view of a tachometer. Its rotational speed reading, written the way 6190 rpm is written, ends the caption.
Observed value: 2000 rpm
